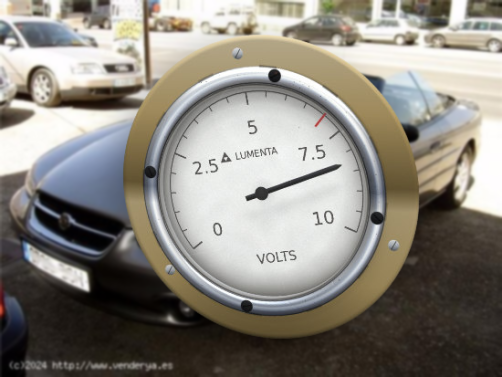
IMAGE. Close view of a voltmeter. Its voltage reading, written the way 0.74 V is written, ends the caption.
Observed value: 8.25 V
